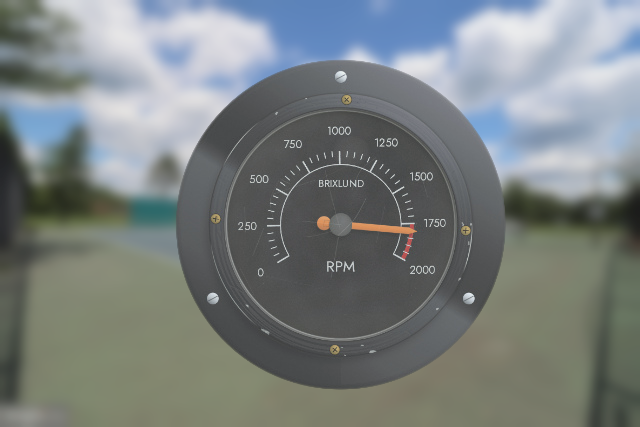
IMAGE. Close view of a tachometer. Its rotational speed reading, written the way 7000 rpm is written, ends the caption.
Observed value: 1800 rpm
